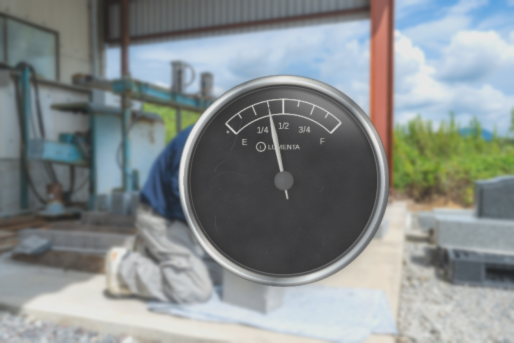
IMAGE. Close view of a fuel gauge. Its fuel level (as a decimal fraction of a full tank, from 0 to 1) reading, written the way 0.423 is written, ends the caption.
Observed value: 0.375
